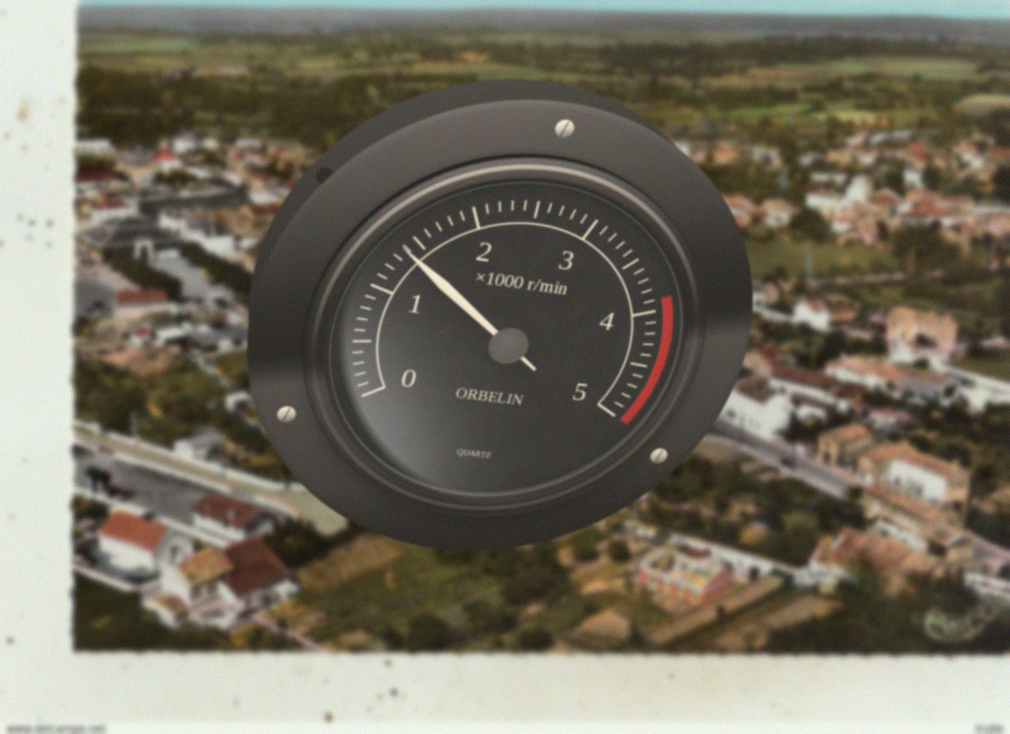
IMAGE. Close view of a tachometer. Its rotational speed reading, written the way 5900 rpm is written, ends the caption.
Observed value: 1400 rpm
